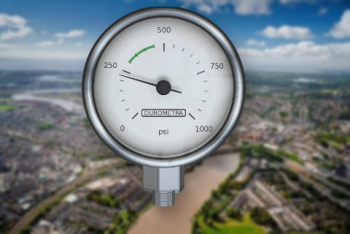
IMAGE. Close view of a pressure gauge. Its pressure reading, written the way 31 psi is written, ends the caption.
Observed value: 225 psi
